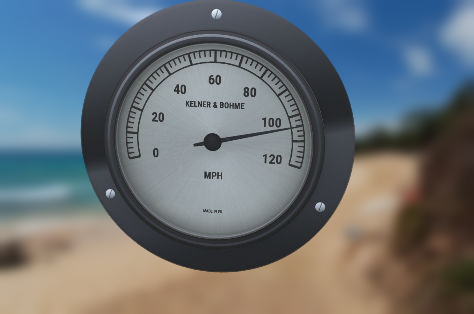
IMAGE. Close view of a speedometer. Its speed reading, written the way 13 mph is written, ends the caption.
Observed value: 104 mph
